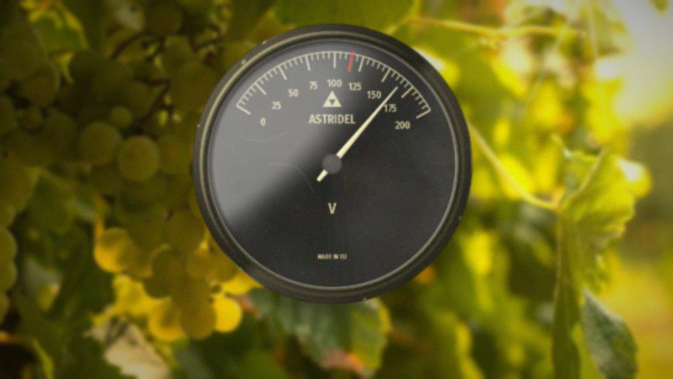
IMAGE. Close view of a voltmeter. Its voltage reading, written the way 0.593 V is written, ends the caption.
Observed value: 165 V
